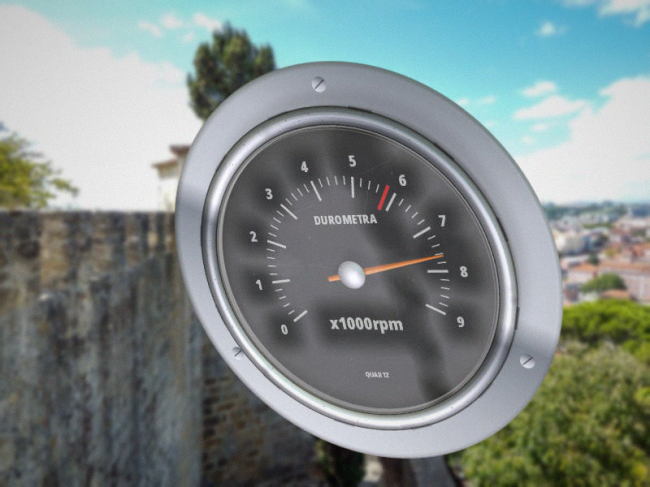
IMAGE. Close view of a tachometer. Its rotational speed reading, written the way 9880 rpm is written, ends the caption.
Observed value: 7600 rpm
